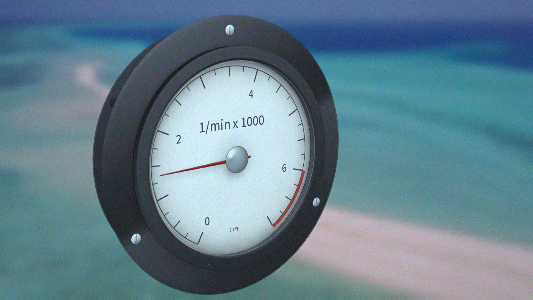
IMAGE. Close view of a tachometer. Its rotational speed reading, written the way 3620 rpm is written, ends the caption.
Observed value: 1375 rpm
